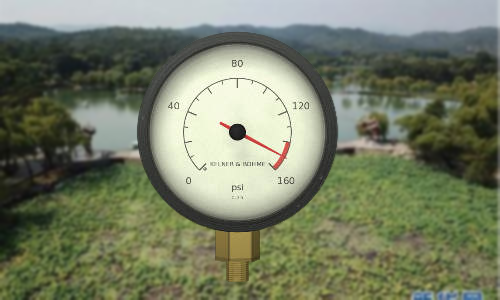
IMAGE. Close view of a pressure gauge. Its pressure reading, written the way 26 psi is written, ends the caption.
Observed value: 150 psi
